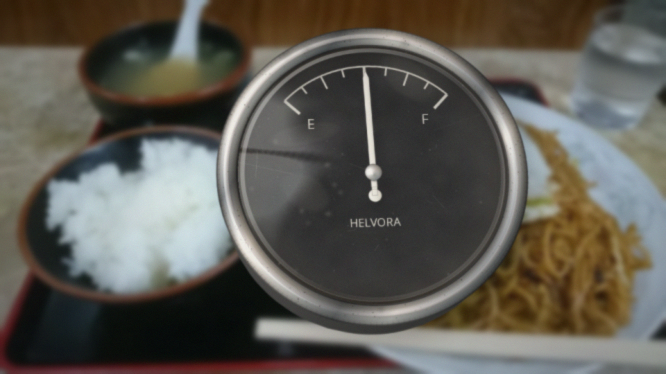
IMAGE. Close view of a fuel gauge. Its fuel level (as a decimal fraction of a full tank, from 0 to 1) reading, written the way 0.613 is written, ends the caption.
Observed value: 0.5
